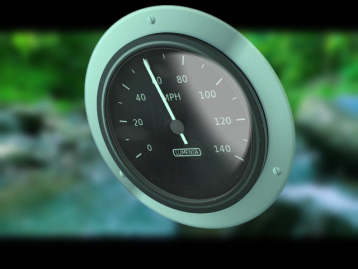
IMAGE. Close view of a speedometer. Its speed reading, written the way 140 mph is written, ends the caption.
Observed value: 60 mph
